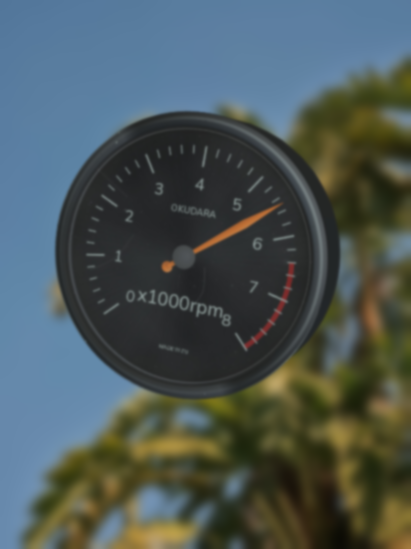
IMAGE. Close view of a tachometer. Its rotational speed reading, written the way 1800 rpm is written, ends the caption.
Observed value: 5500 rpm
